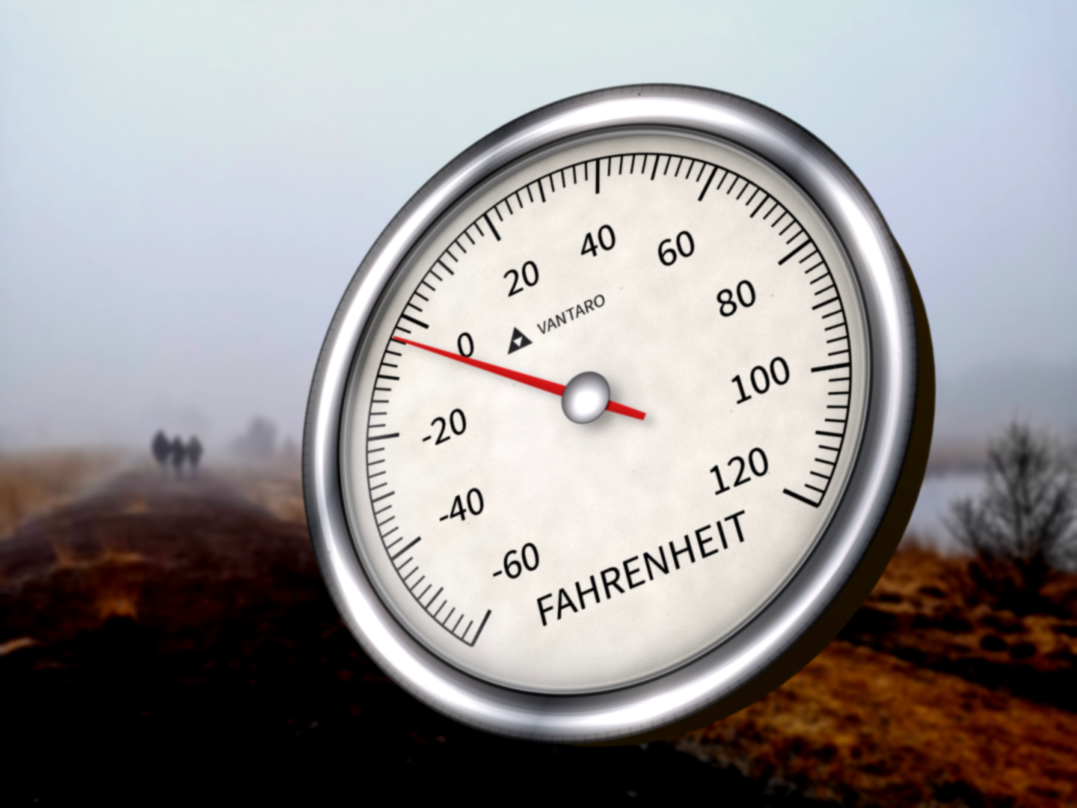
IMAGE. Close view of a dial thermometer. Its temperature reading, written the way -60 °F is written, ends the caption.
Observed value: -4 °F
